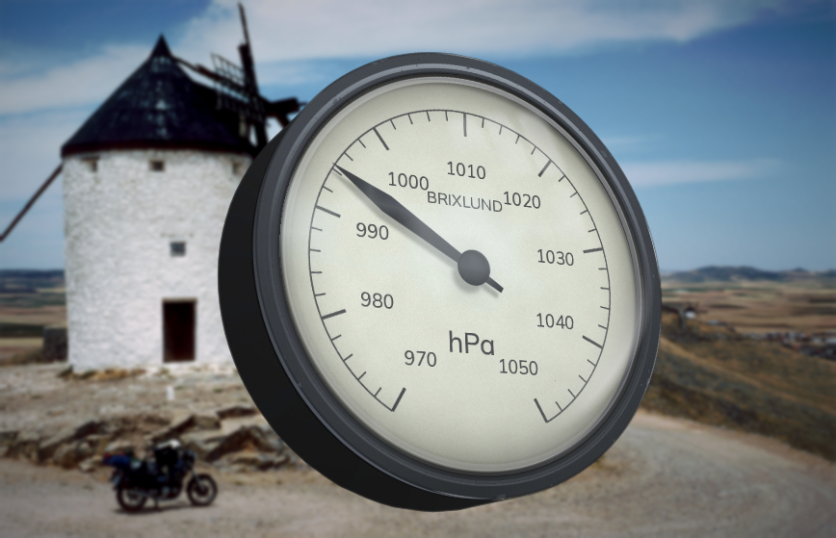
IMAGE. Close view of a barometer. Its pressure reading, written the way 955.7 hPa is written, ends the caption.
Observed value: 994 hPa
